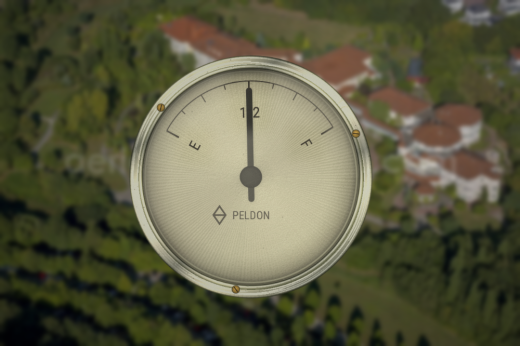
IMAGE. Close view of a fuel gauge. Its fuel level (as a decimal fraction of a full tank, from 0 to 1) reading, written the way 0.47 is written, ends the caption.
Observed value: 0.5
